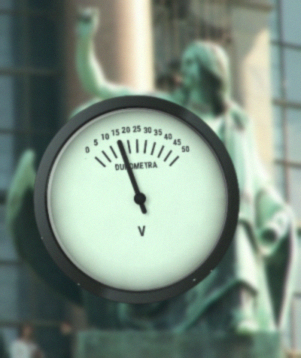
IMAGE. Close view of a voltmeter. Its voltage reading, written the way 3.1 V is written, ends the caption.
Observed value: 15 V
